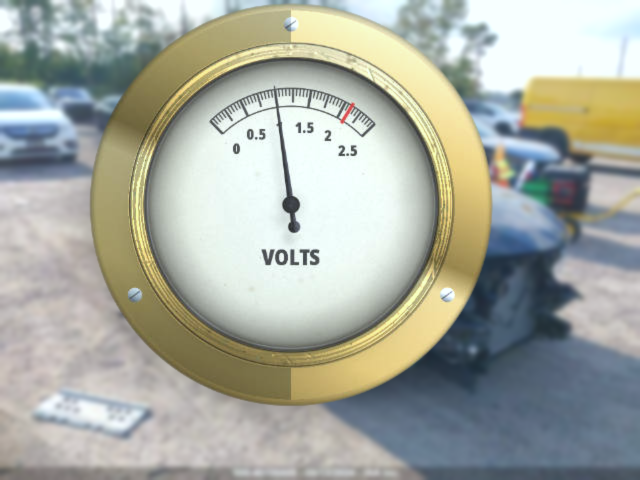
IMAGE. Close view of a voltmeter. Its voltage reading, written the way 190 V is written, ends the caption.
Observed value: 1 V
